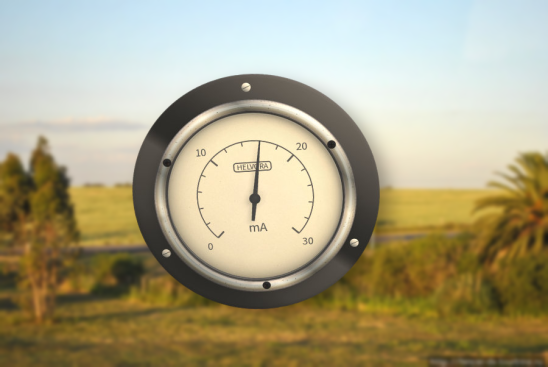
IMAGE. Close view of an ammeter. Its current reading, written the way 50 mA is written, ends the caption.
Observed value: 16 mA
